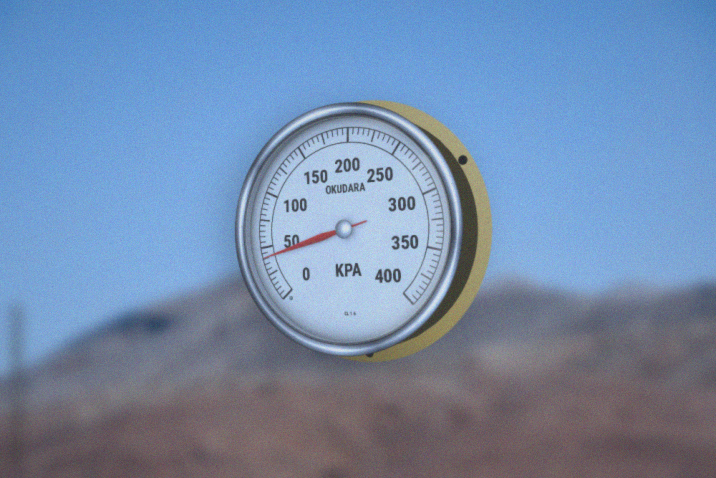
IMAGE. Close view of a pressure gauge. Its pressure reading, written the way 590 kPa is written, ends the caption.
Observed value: 40 kPa
